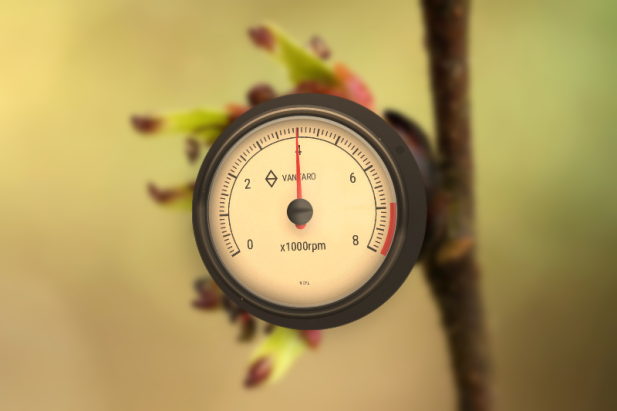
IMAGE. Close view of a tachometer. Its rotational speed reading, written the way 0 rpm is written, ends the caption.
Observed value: 4000 rpm
